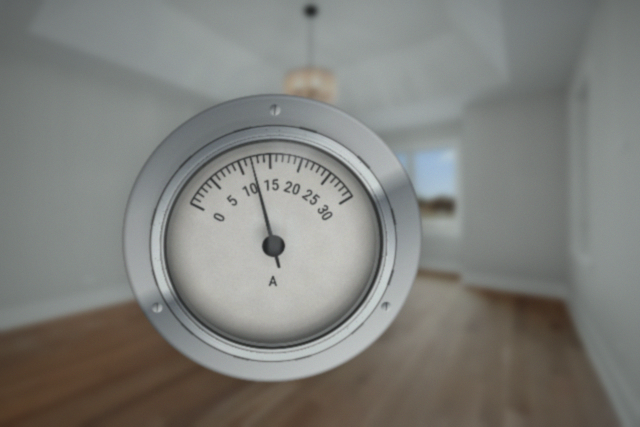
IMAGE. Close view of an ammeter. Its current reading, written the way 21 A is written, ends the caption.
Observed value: 12 A
